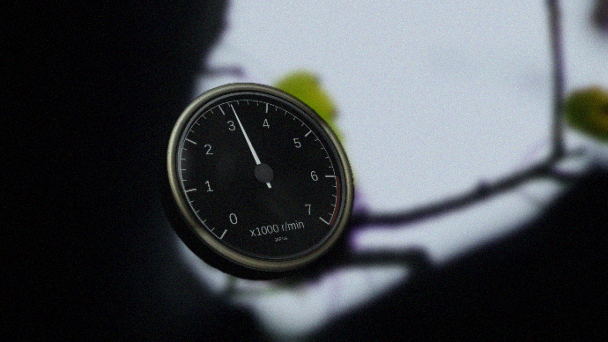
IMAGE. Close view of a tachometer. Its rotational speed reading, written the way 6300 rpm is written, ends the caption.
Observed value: 3200 rpm
